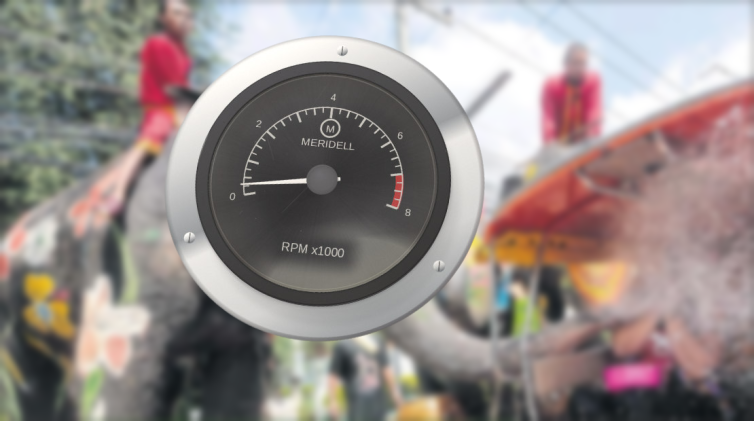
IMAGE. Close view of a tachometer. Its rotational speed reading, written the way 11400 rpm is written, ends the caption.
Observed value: 250 rpm
